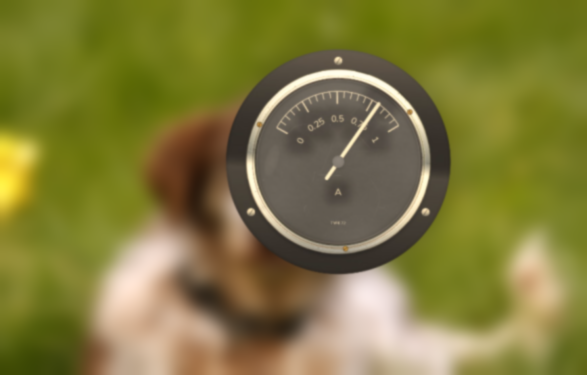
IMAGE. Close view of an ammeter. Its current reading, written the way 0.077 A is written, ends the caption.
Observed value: 0.8 A
